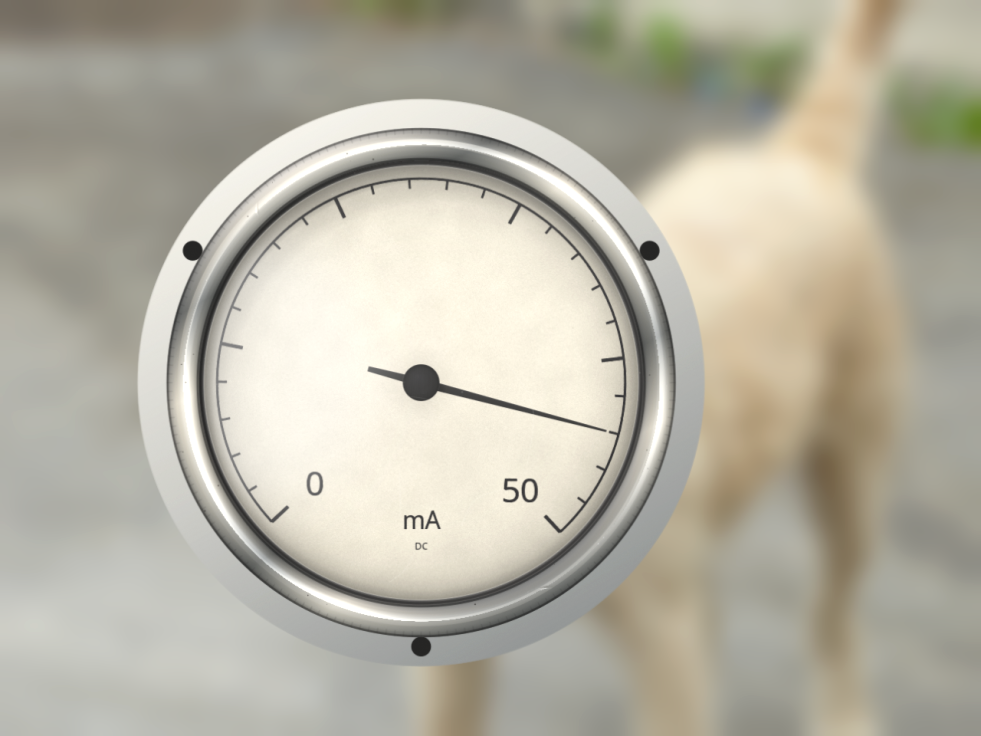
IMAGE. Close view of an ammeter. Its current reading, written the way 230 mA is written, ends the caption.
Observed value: 44 mA
